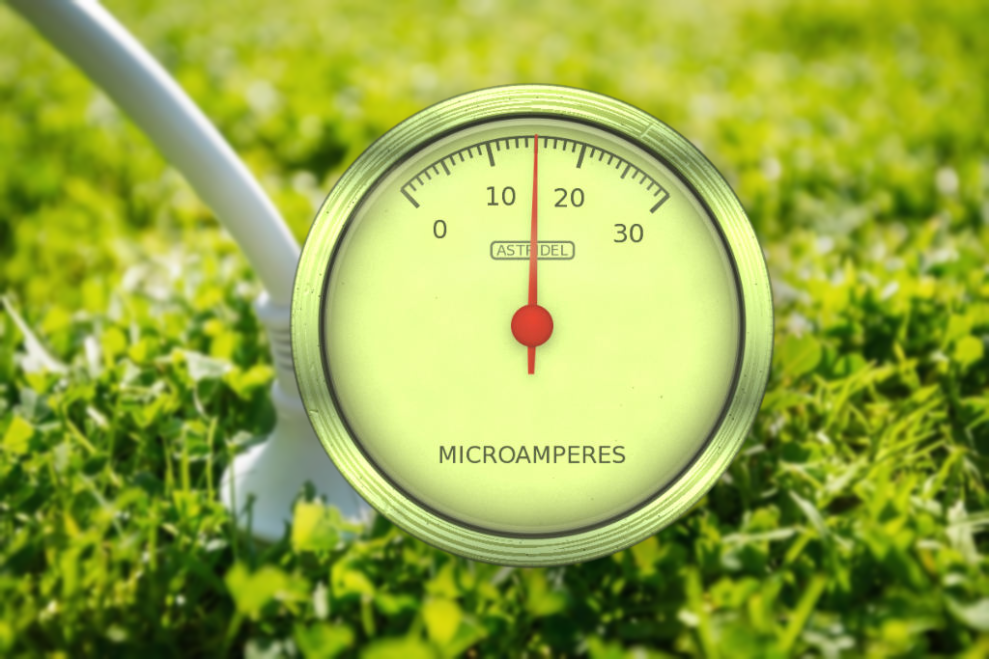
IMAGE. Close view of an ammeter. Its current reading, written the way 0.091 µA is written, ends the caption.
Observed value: 15 µA
